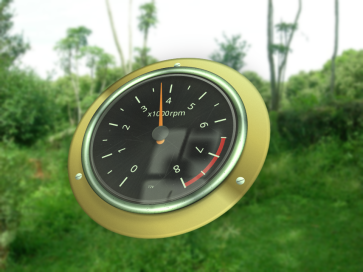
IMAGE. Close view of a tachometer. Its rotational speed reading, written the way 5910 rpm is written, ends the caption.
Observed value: 3750 rpm
